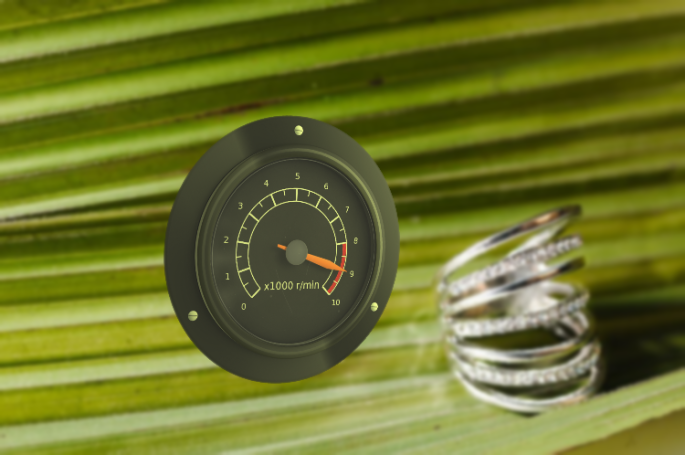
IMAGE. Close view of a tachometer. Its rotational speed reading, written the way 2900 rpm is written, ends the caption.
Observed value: 9000 rpm
